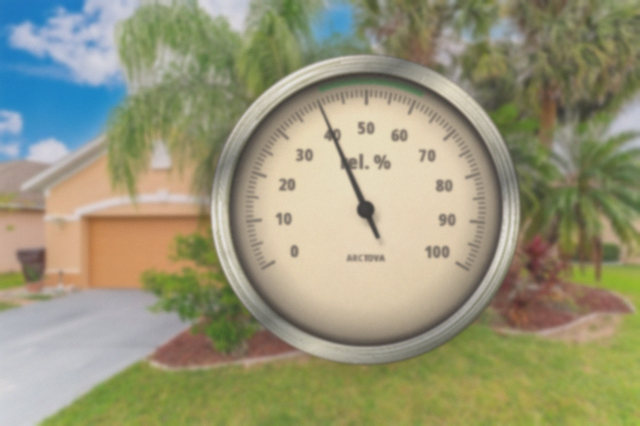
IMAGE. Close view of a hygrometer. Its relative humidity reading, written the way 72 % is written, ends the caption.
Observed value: 40 %
